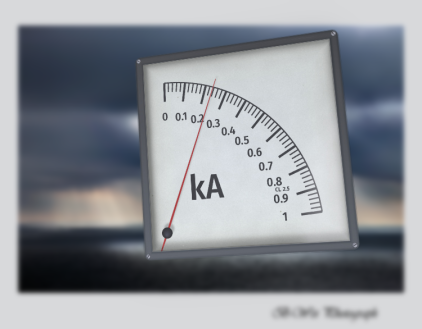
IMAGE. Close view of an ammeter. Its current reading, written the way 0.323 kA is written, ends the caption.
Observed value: 0.24 kA
